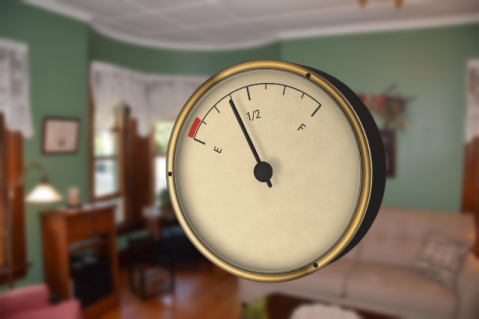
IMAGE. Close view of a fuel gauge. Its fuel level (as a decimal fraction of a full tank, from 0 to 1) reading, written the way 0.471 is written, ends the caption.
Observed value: 0.375
